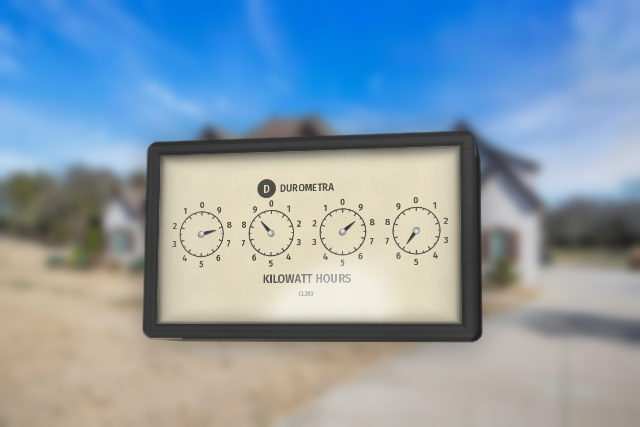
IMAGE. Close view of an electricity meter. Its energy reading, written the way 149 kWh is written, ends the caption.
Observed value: 7886 kWh
